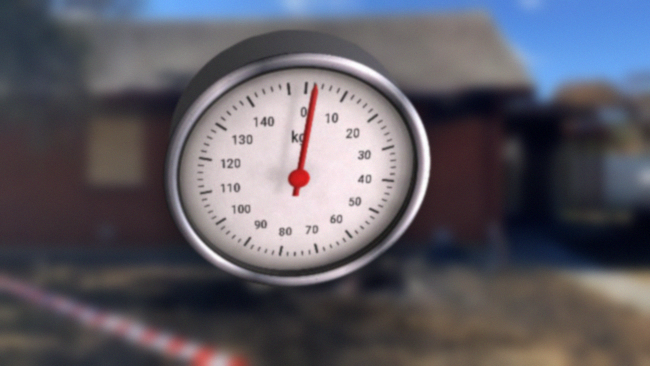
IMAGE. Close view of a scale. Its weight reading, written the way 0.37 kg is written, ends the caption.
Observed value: 2 kg
